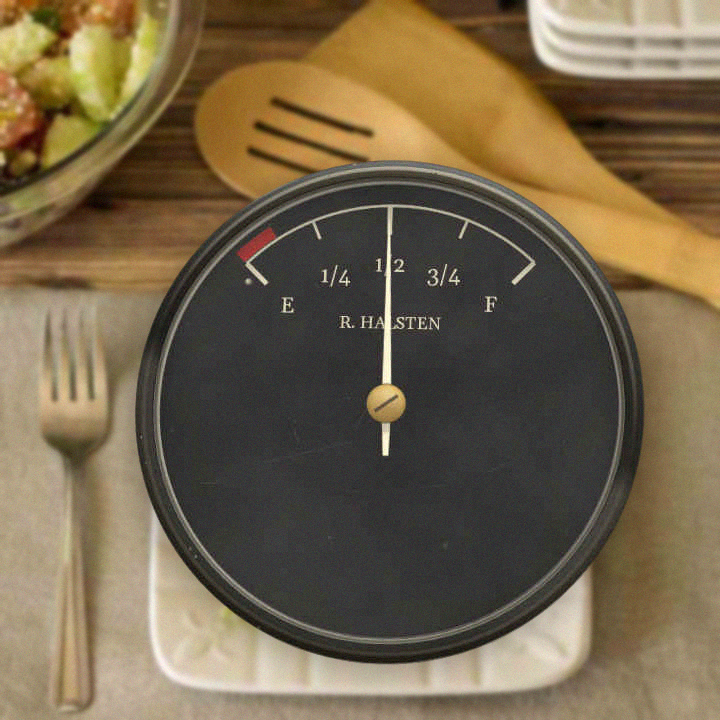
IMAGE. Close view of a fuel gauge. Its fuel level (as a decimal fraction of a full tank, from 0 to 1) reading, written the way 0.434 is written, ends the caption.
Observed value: 0.5
